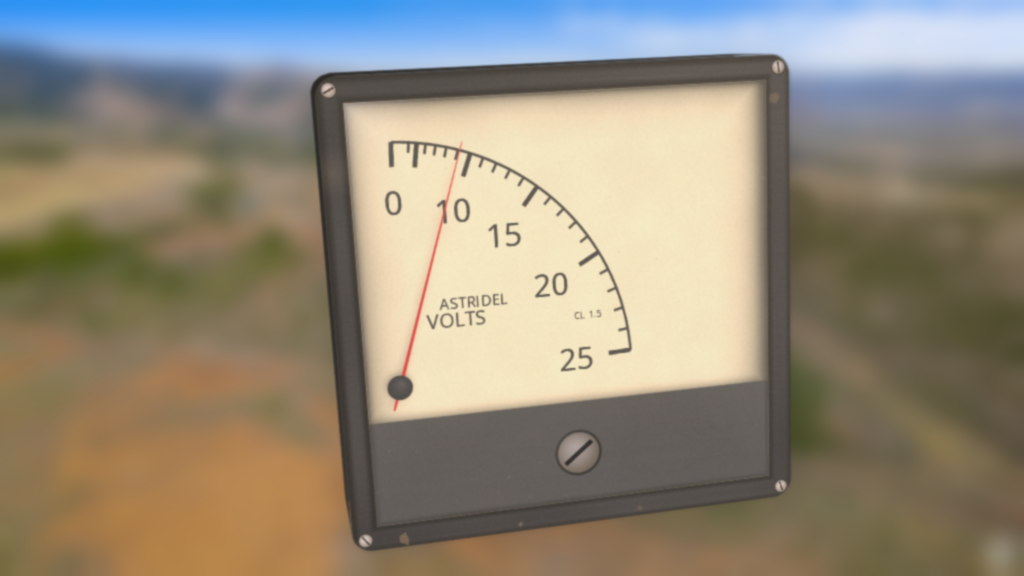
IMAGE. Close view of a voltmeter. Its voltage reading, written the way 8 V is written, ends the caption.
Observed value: 9 V
